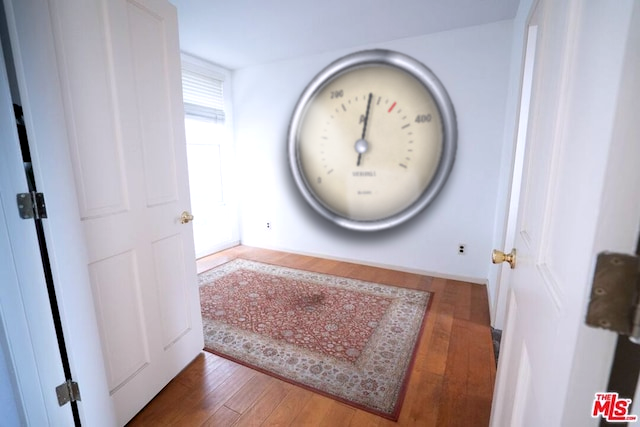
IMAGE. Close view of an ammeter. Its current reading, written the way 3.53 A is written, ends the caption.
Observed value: 280 A
